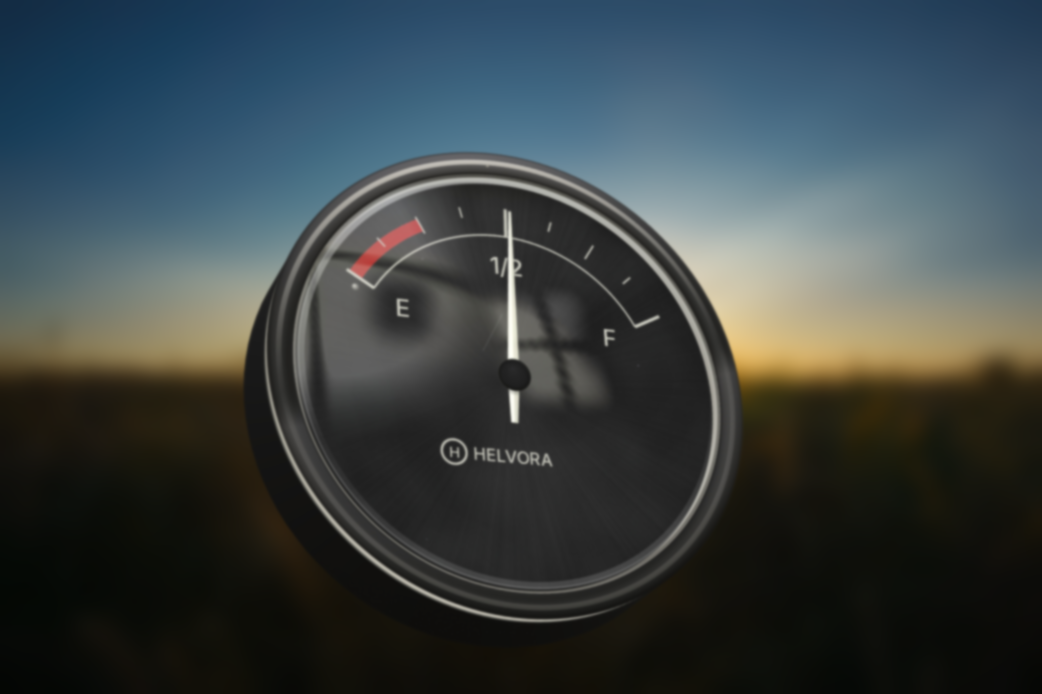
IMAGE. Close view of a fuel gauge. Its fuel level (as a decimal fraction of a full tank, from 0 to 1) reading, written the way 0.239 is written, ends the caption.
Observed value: 0.5
